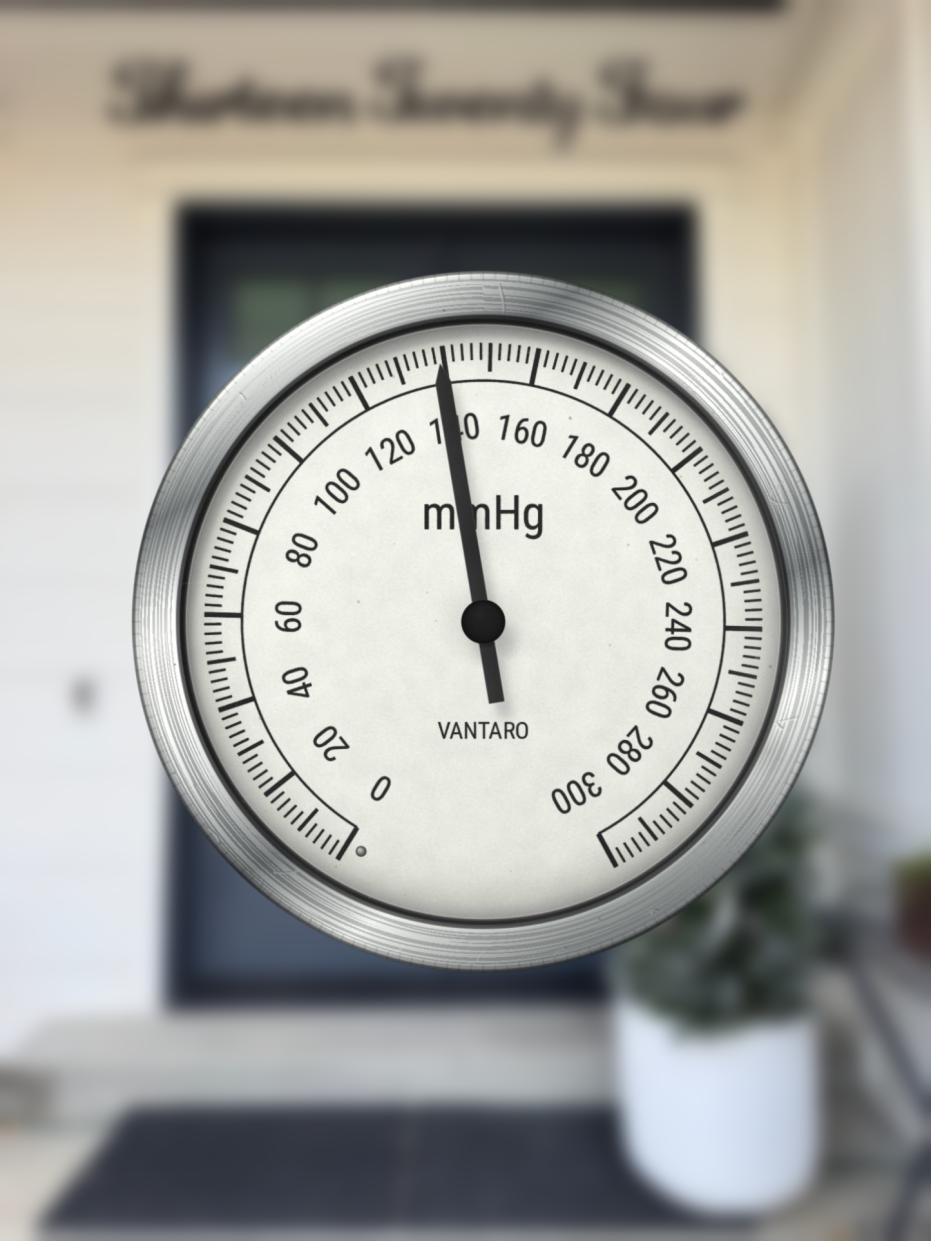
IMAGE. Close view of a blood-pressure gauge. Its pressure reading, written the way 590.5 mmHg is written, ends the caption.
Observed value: 139 mmHg
